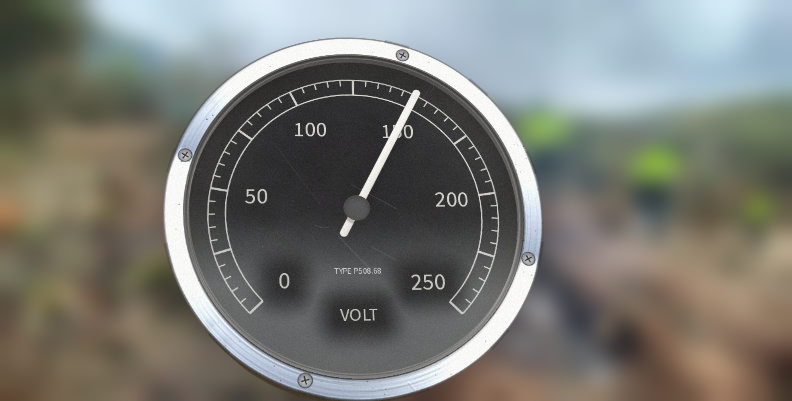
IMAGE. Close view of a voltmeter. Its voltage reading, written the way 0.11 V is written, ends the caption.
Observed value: 150 V
